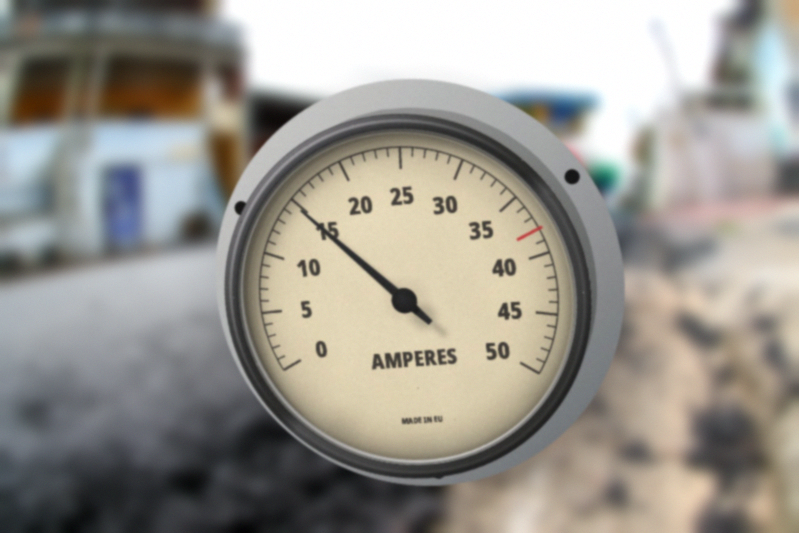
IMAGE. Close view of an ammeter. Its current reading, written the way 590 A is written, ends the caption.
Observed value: 15 A
